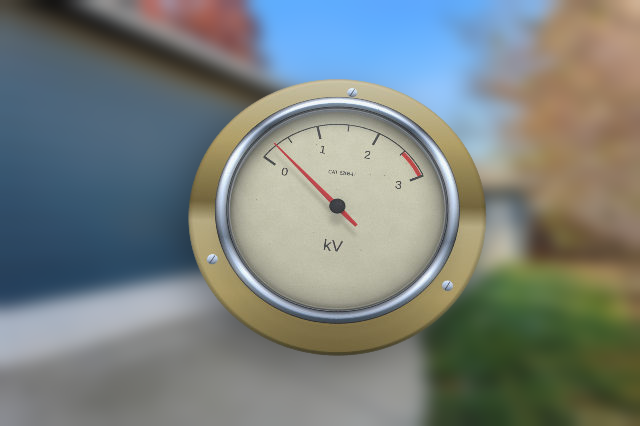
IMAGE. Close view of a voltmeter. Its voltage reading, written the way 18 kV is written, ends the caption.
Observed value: 0.25 kV
